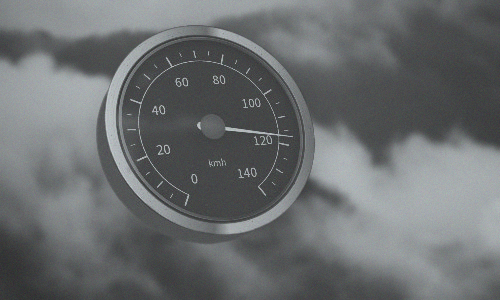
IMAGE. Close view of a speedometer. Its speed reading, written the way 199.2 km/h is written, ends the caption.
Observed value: 117.5 km/h
